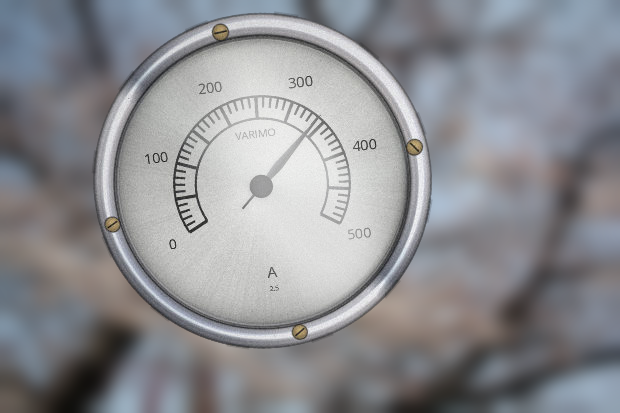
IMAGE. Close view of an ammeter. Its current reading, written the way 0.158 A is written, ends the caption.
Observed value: 340 A
